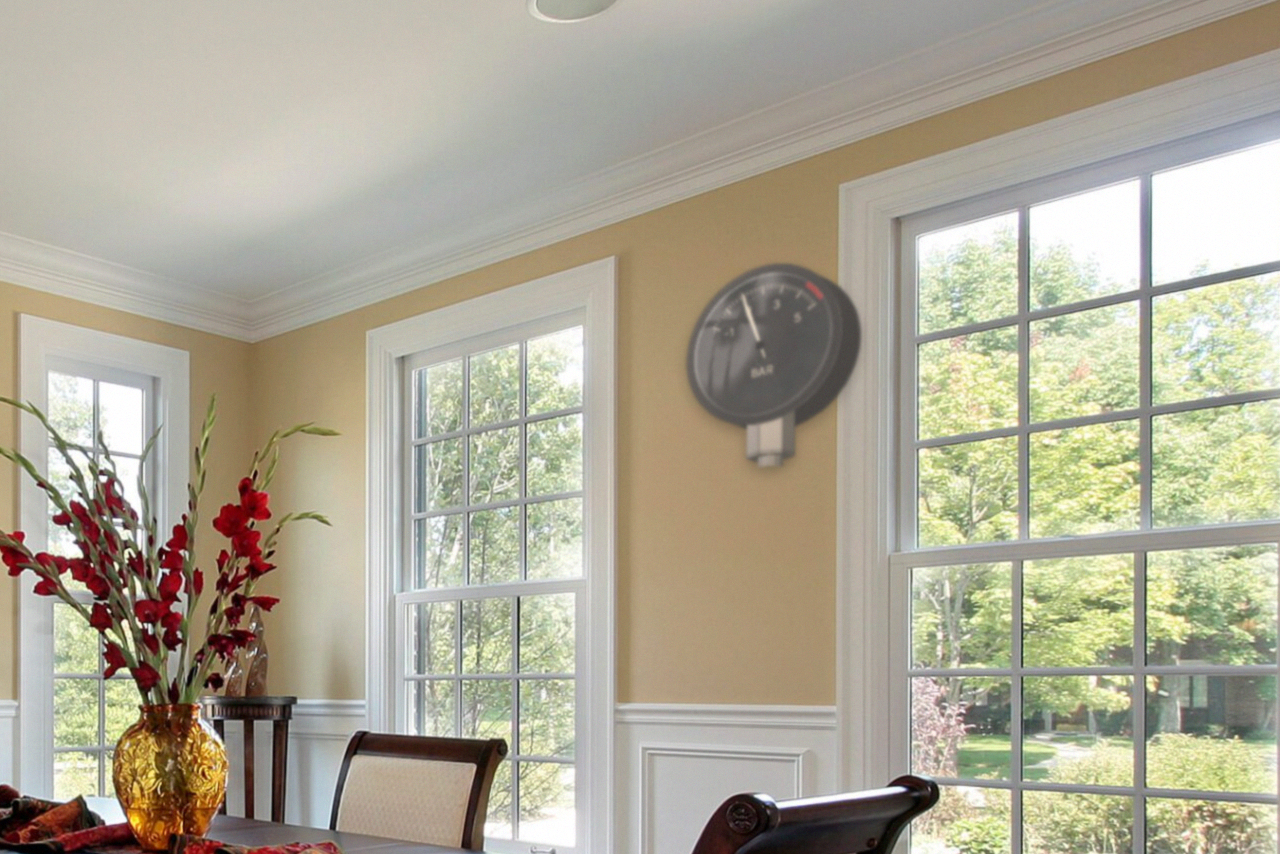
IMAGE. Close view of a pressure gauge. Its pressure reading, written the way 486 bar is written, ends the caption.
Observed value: 1 bar
